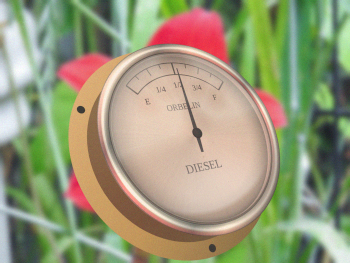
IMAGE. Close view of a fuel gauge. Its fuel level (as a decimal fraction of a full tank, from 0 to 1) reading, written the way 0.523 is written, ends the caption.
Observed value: 0.5
